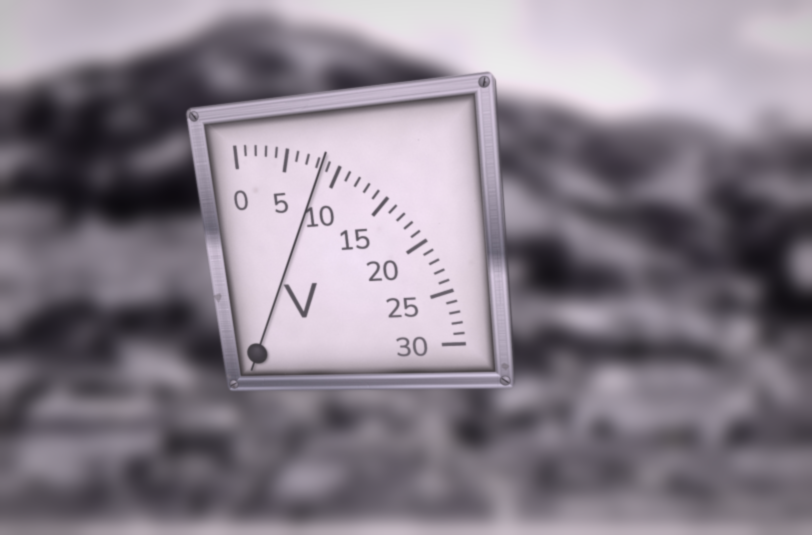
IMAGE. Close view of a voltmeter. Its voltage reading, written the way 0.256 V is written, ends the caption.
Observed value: 8.5 V
